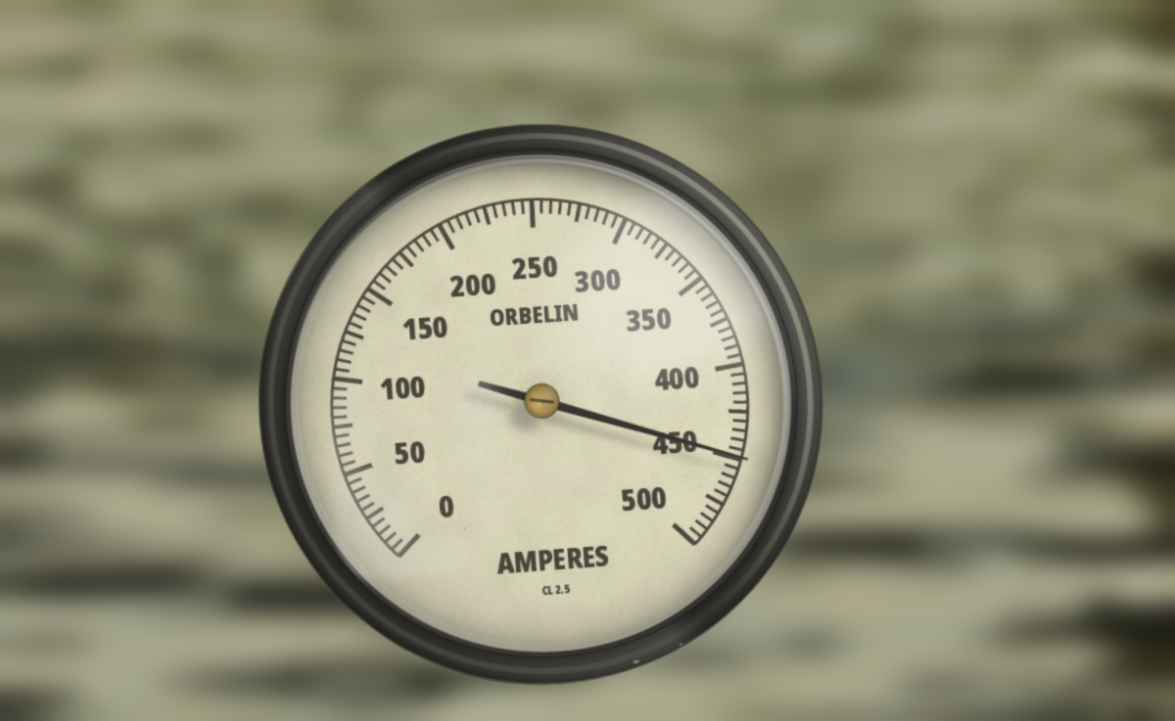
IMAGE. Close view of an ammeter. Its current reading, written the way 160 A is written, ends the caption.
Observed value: 450 A
